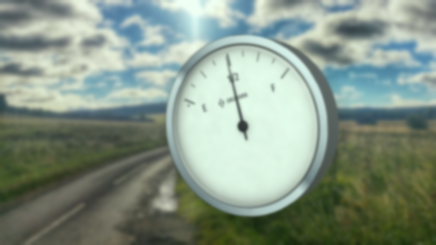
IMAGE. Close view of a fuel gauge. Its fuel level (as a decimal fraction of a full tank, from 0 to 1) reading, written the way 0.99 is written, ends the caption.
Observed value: 0.5
